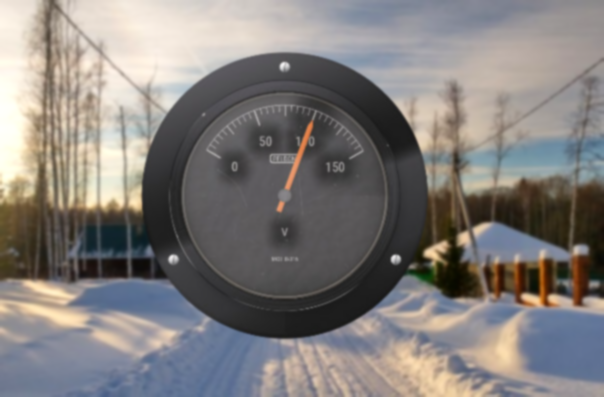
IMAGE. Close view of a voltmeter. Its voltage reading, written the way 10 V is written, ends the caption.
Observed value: 100 V
